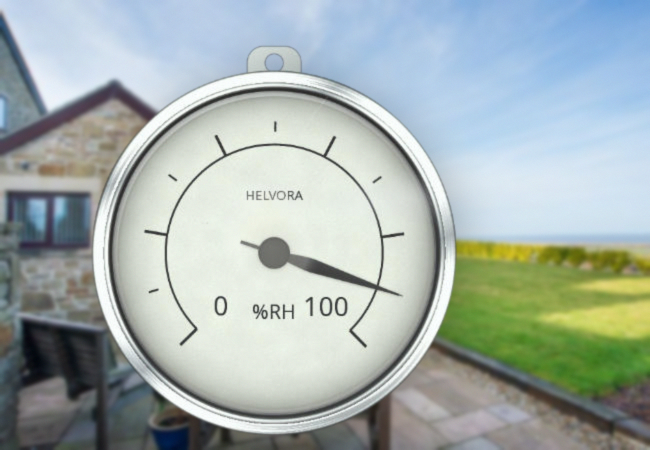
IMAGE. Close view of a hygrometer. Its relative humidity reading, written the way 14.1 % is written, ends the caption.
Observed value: 90 %
